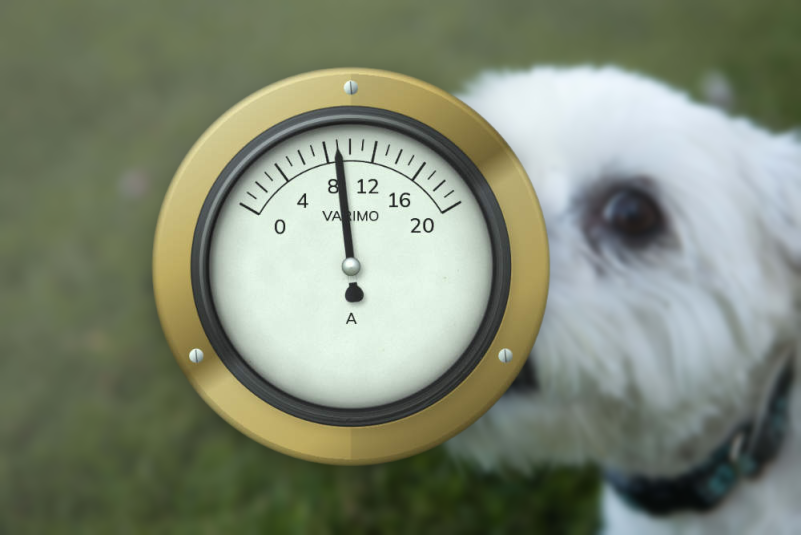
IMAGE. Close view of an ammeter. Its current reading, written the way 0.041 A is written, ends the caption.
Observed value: 9 A
